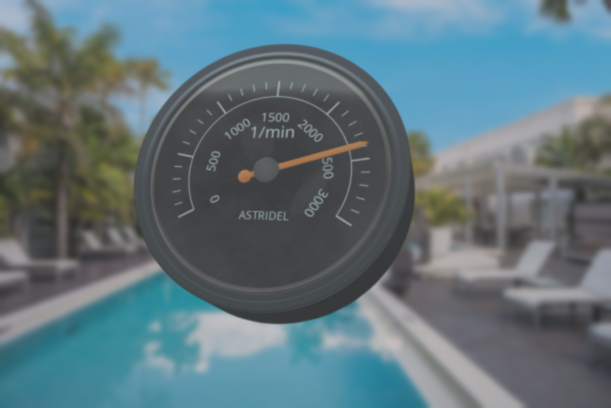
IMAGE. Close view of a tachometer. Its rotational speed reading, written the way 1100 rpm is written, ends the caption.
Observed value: 2400 rpm
